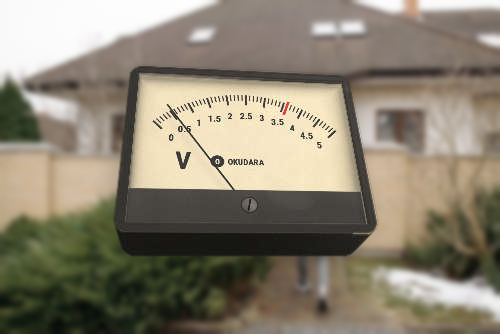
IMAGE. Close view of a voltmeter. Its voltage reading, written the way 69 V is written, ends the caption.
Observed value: 0.5 V
